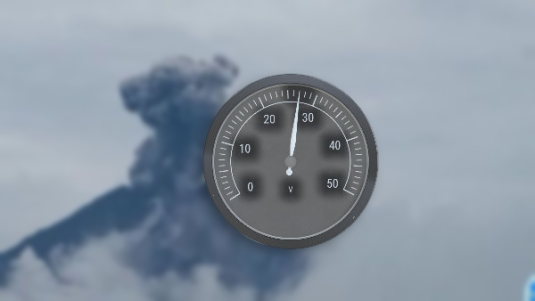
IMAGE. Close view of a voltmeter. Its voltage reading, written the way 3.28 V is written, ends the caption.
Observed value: 27 V
